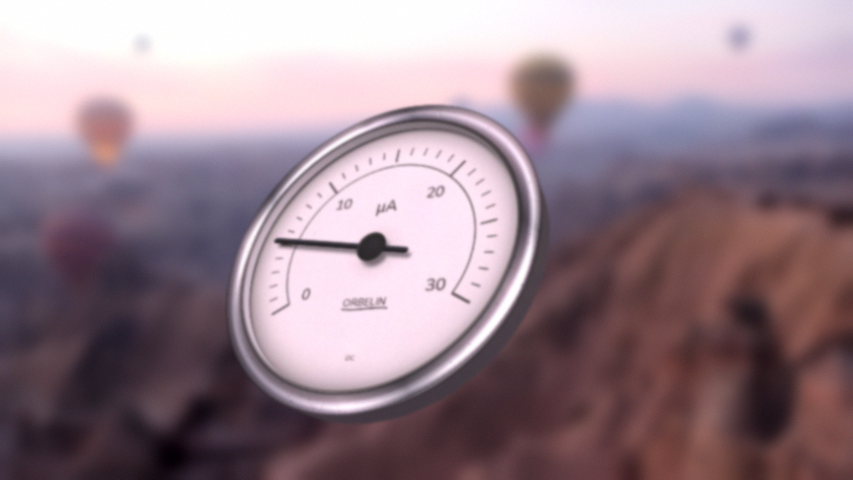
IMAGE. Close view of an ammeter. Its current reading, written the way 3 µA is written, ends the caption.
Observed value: 5 µA
